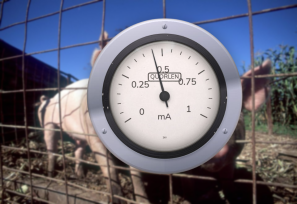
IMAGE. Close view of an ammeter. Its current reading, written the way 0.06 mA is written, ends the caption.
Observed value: 0.45 mA
